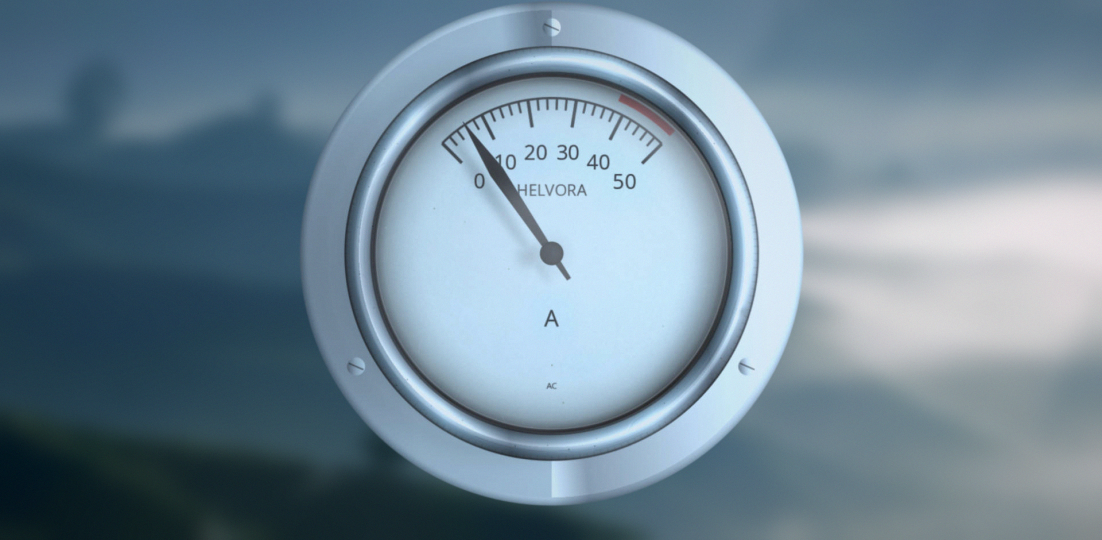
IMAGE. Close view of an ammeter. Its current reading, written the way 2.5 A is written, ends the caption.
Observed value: 6 A
